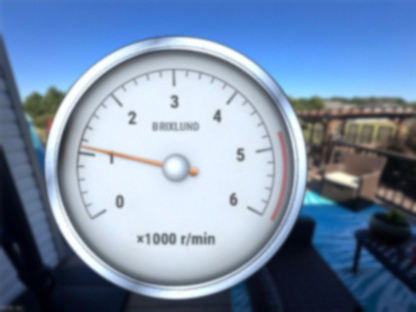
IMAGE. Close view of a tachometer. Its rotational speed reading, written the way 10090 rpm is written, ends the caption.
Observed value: 1100 rpm
